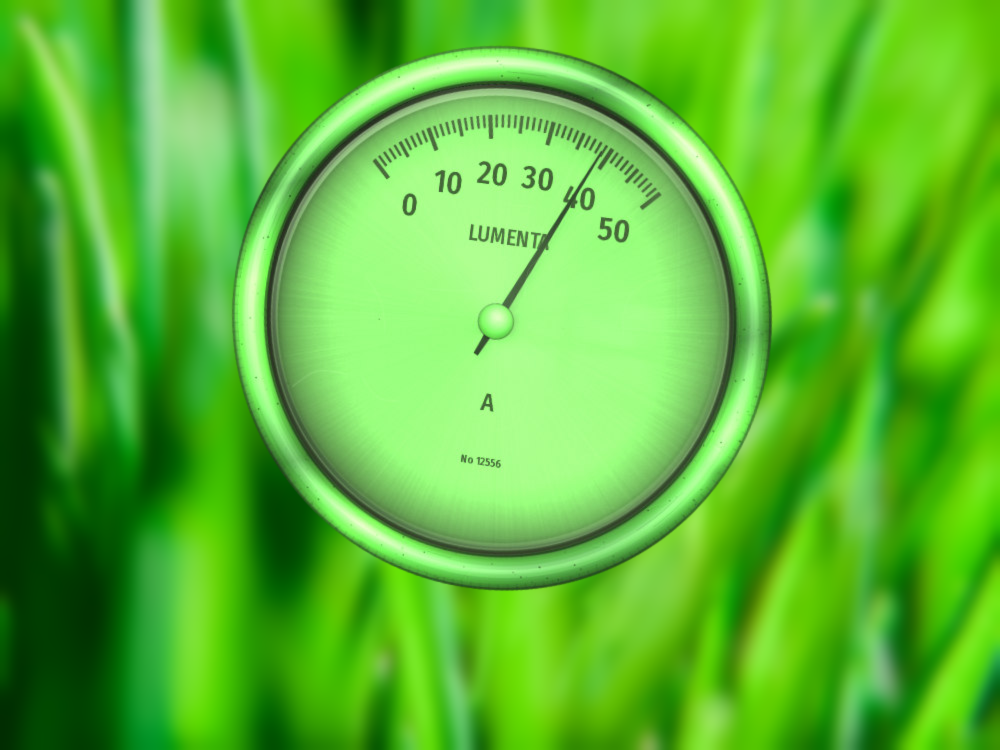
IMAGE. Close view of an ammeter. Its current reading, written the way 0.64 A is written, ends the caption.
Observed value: 39 A
